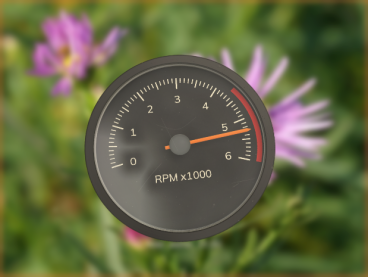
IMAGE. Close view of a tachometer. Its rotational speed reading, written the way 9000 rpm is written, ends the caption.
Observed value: 5300 rpm
